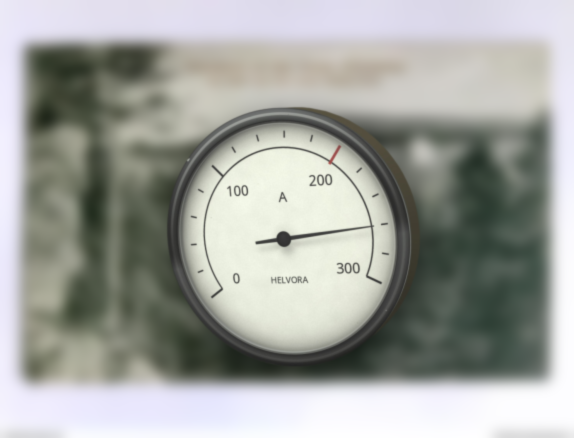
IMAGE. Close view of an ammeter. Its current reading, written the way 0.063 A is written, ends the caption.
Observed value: 260 A
